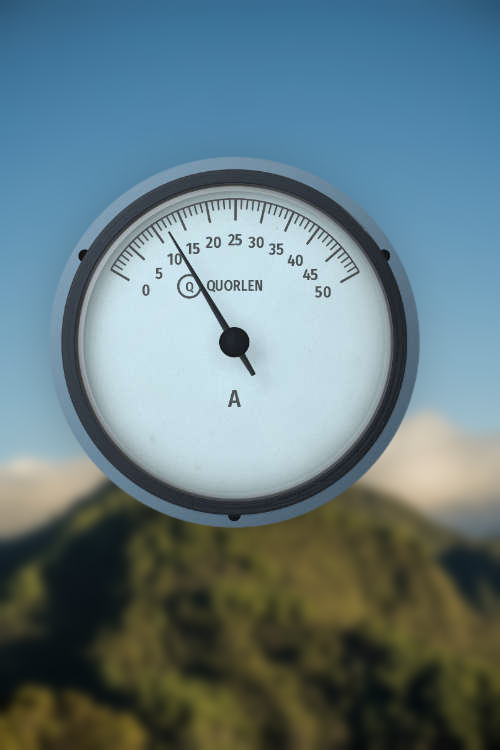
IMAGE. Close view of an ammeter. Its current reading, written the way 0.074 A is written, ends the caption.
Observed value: 12 A
